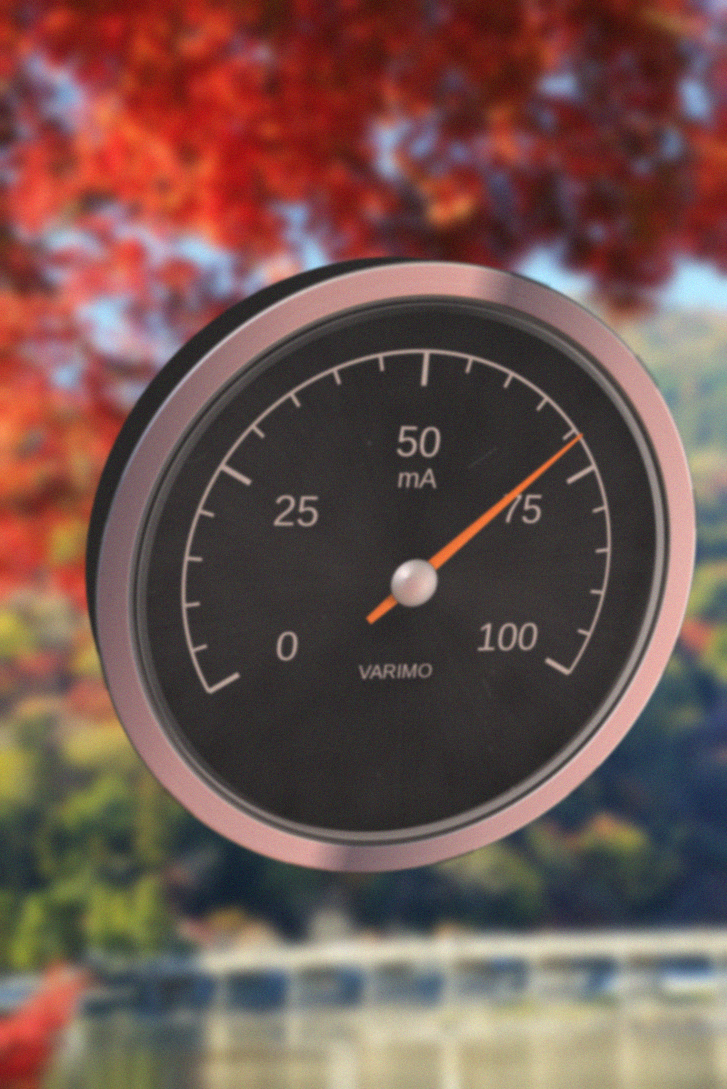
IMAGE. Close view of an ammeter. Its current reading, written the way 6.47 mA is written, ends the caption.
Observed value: 70 mA
